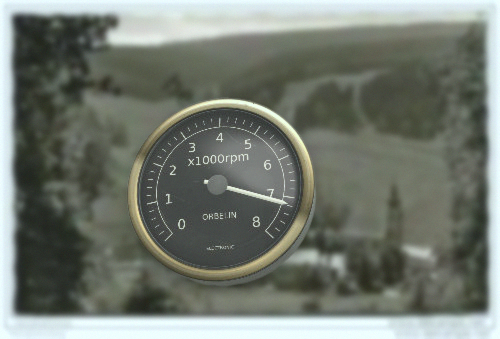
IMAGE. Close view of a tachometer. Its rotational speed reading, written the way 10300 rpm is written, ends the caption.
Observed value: 7200 rpm
